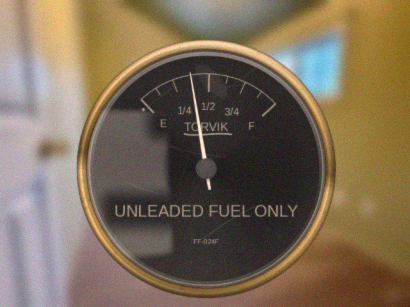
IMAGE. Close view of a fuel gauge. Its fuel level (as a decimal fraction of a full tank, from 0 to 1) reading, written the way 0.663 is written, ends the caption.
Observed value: 0.375
